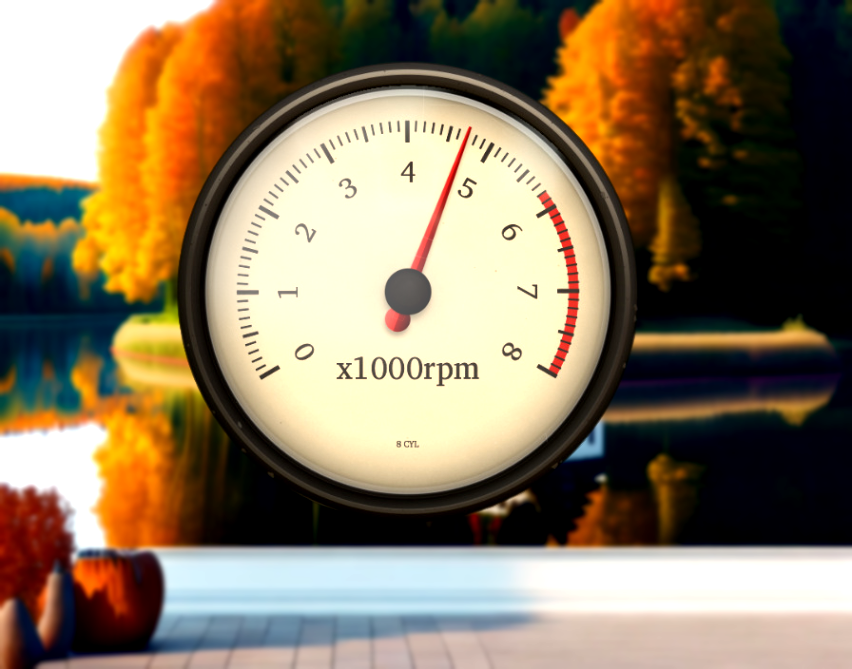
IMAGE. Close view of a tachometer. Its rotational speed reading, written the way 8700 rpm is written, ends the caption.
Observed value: 4700 rpm
